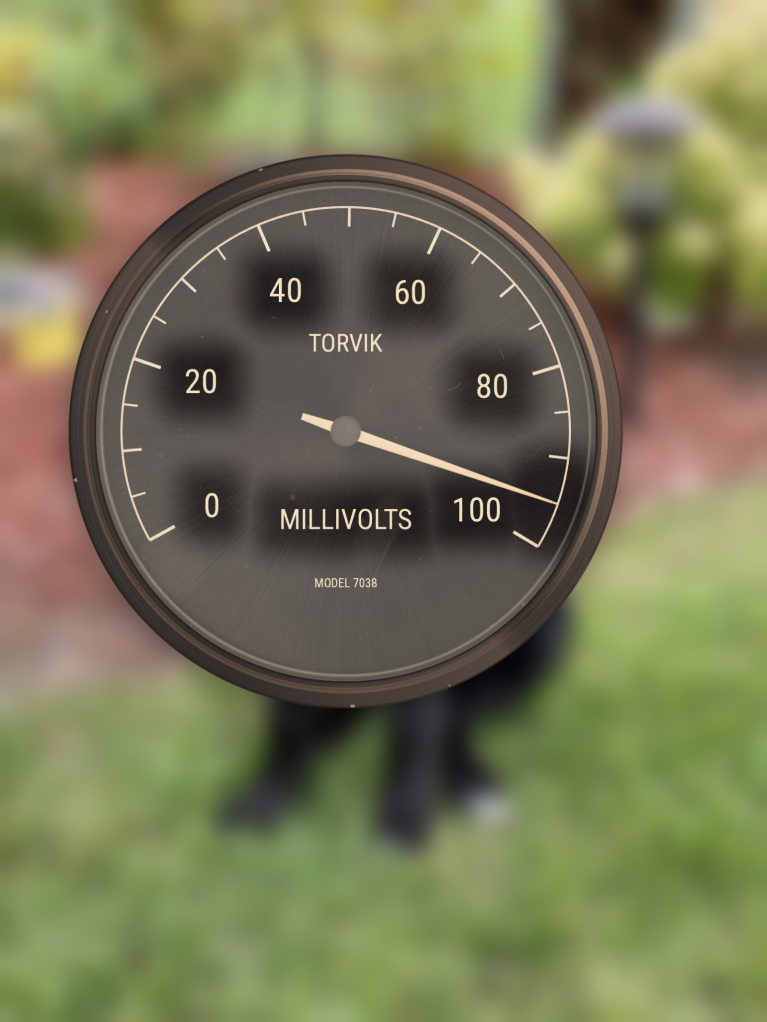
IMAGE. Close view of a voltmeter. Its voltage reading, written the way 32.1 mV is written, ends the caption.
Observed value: 95 mV
